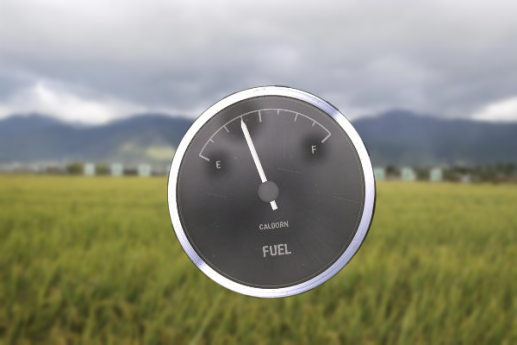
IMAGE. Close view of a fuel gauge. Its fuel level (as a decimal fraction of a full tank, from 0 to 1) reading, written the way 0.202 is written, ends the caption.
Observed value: 0.375
